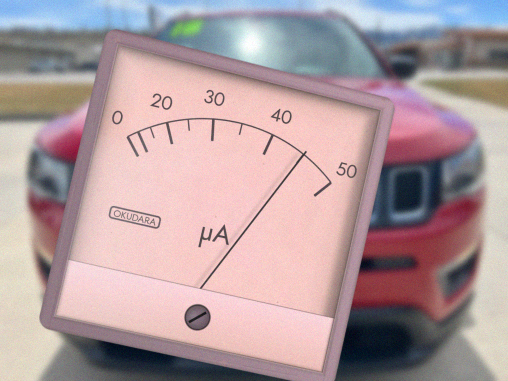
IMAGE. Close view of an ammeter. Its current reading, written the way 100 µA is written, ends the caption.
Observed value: 45 µA
